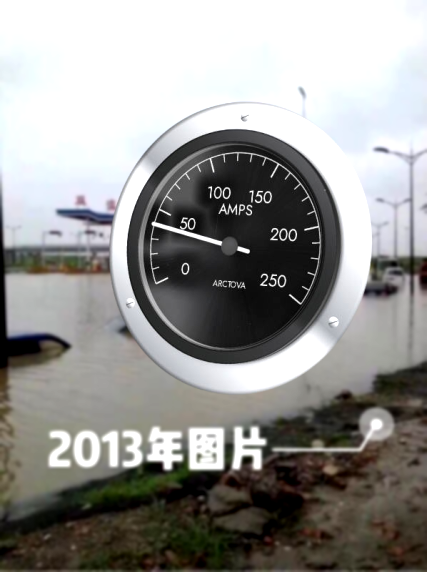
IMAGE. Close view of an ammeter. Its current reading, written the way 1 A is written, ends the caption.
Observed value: 40 A
